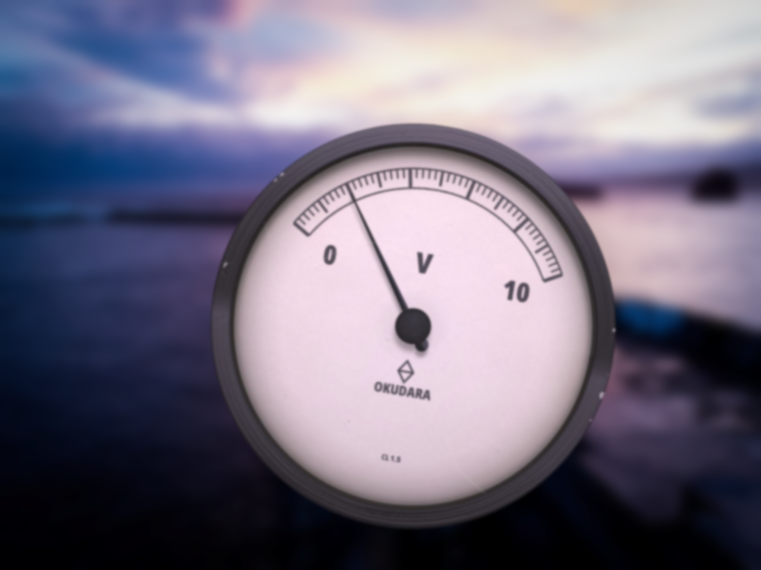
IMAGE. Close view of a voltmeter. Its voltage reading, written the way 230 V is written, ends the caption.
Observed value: 2 V
